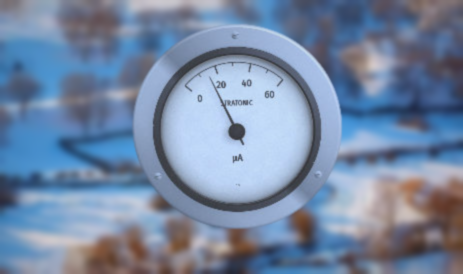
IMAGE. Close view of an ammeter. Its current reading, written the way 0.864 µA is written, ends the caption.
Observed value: 15 µA
